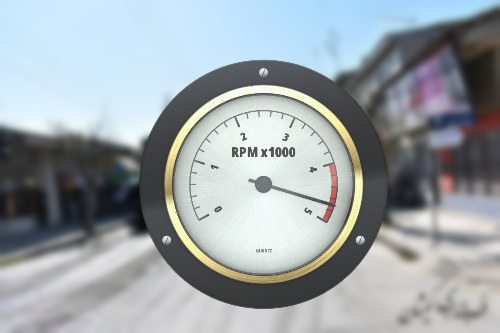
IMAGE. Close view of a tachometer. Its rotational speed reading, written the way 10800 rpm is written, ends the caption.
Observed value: 4700 rpm
